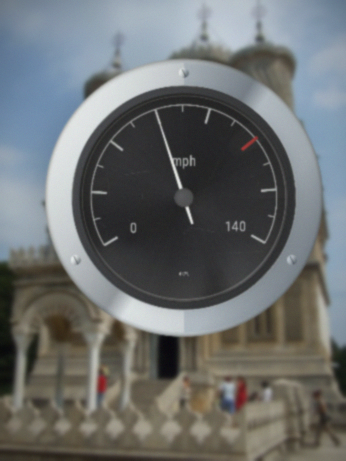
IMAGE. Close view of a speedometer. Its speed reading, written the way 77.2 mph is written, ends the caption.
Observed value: 60 mph
